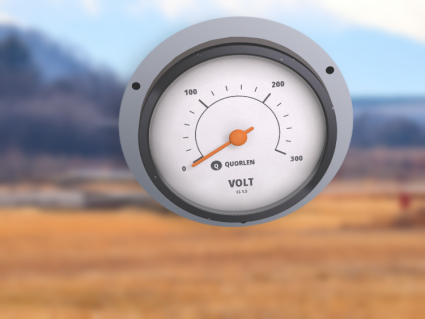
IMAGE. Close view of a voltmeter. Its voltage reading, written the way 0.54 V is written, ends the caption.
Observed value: 0 V
